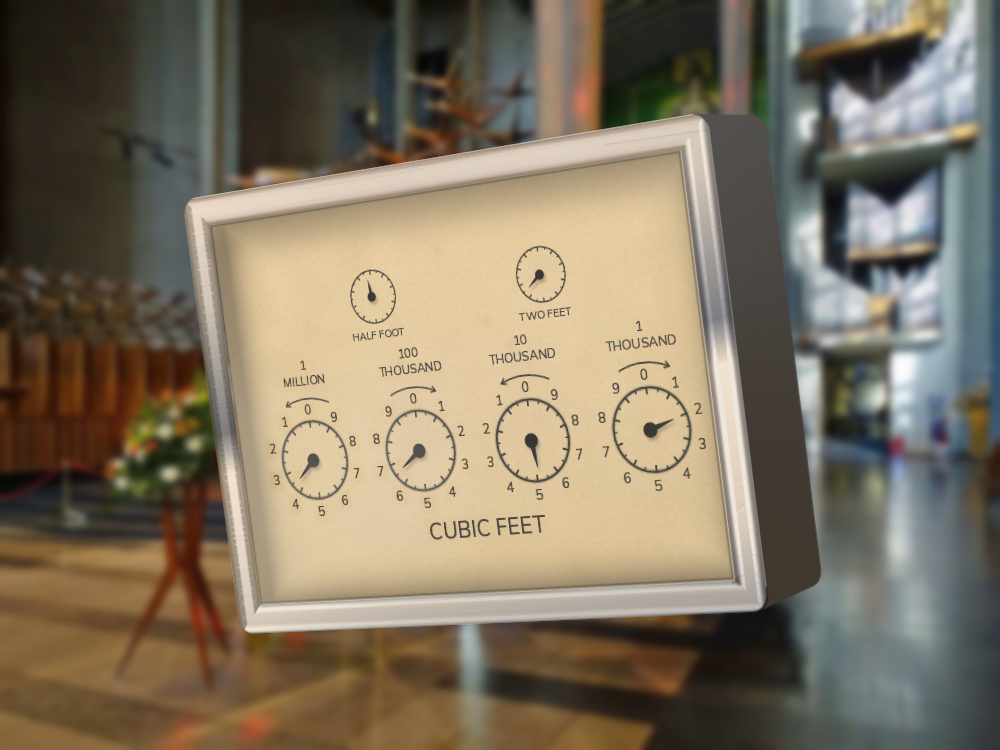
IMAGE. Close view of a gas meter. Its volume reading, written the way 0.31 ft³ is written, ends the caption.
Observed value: 365200 ft³
